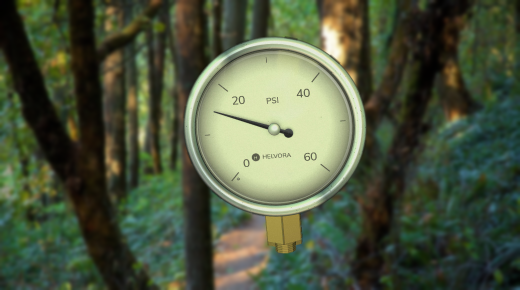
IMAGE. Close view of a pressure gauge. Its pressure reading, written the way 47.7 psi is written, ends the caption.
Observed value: 15 psi
